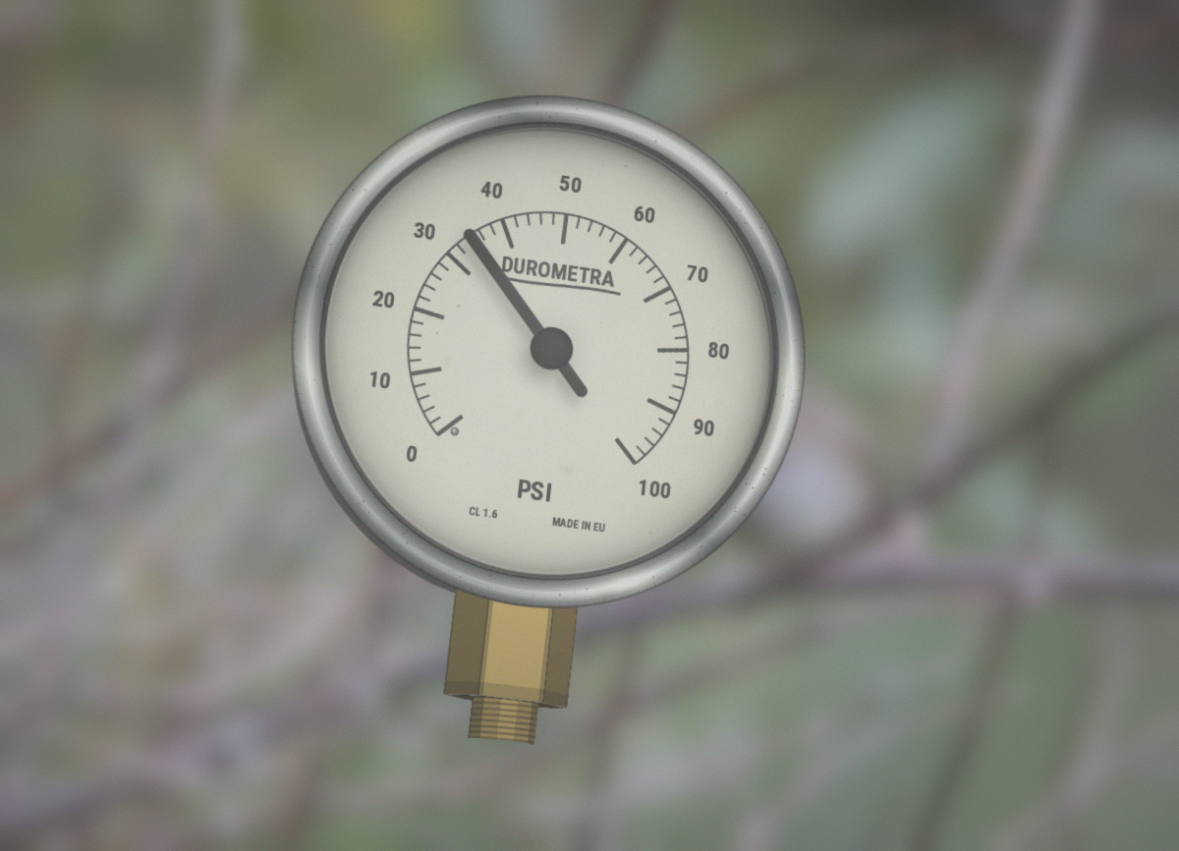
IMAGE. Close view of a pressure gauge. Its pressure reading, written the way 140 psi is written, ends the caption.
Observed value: 34 psi
